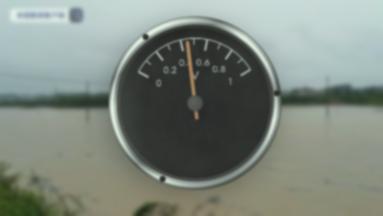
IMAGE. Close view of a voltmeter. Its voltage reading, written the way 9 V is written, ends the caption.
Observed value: 0.45 V
